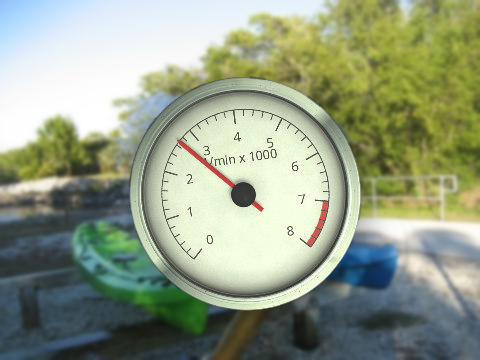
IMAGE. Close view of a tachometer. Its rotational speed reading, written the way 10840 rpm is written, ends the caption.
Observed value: 2700 rpm
